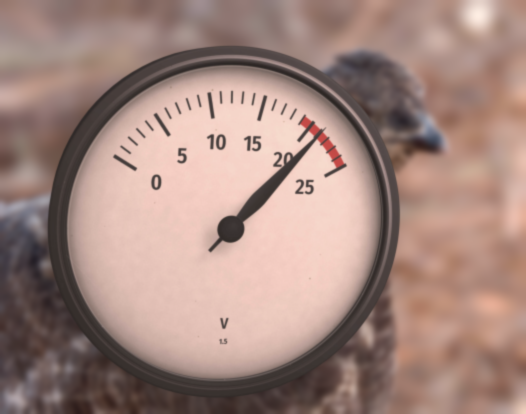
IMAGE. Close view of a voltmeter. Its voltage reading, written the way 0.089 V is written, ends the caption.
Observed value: 21 V
